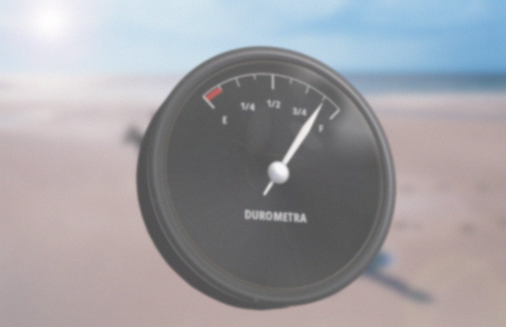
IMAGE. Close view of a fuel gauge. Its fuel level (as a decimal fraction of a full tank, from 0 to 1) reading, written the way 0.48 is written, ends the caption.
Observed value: 0.875
